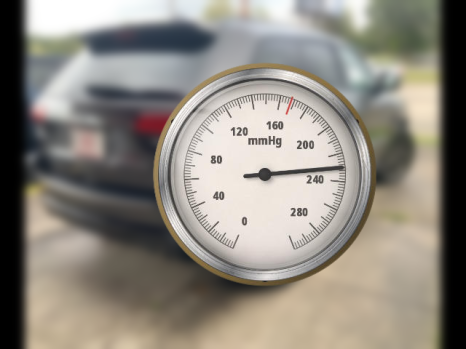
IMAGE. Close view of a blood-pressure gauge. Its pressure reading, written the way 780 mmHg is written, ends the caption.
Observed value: 230 mmHg
